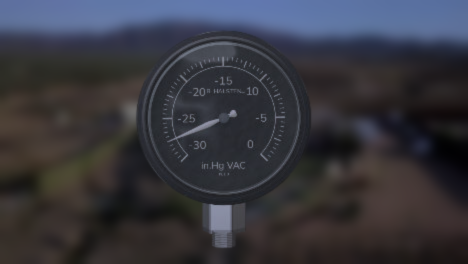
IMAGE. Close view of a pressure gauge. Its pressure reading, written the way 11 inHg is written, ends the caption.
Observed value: -27.5 inHg
